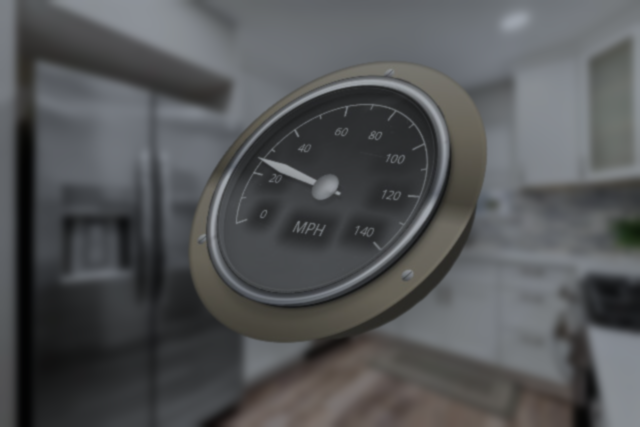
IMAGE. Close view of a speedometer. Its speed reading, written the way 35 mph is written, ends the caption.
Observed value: 25 mph
